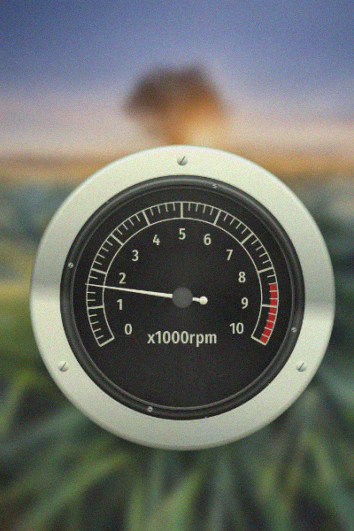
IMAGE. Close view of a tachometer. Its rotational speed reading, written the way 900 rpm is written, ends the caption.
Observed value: 1600 rpm
